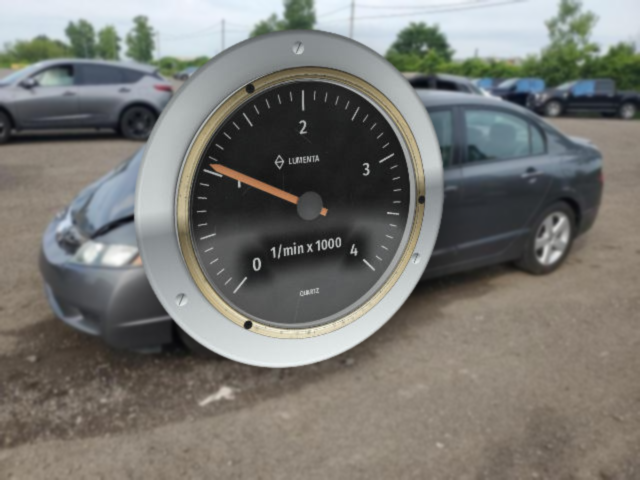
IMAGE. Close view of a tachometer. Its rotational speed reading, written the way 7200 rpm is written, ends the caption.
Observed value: 1050 rpm
